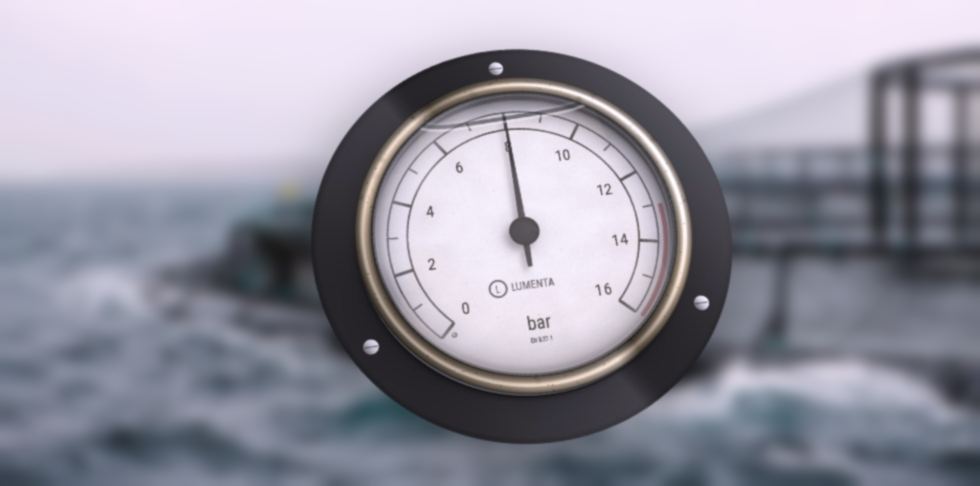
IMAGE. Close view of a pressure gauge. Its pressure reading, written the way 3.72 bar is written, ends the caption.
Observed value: 8 bar
